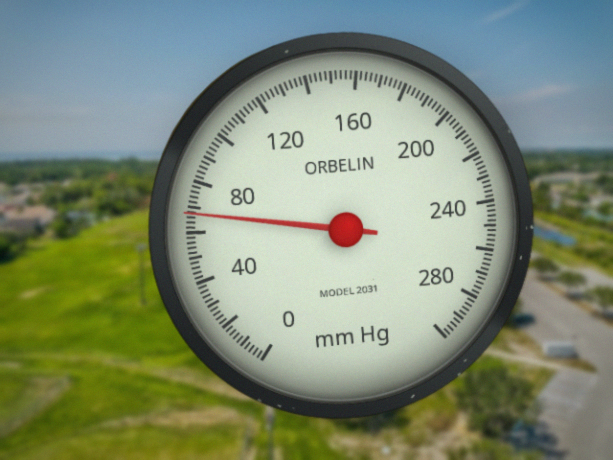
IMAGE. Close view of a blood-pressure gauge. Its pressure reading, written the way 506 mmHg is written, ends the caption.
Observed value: 68 mmHg
